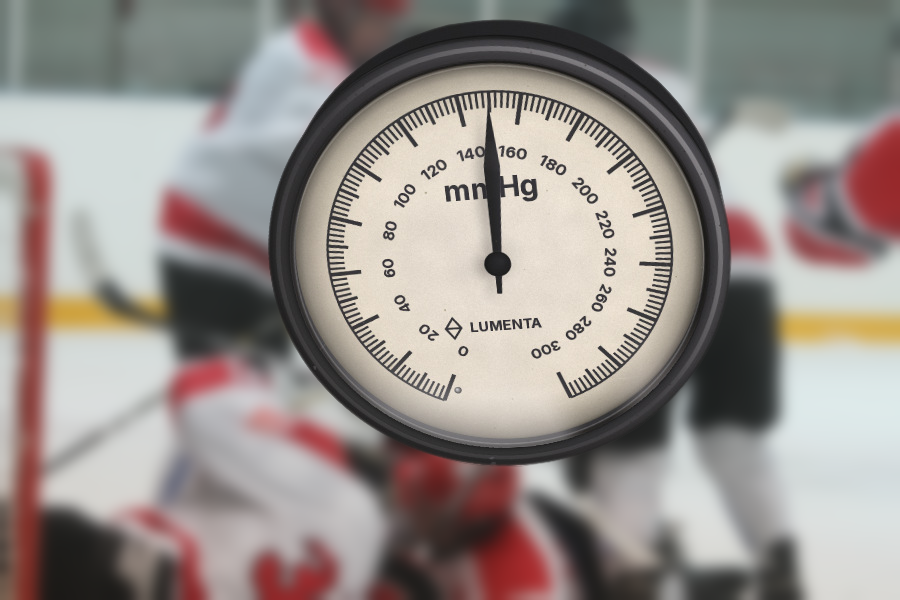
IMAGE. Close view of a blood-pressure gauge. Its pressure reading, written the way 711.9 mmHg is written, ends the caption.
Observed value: 150 mmHg
